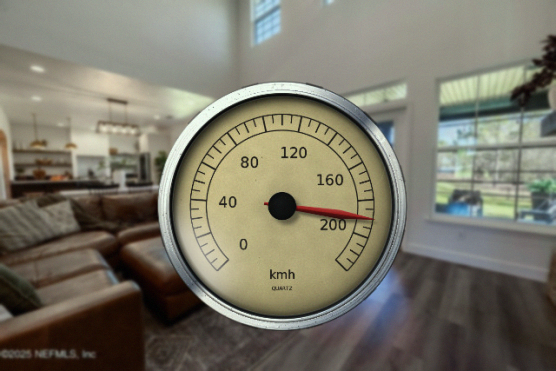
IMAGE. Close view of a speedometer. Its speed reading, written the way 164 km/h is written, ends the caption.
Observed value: 190 km/h
